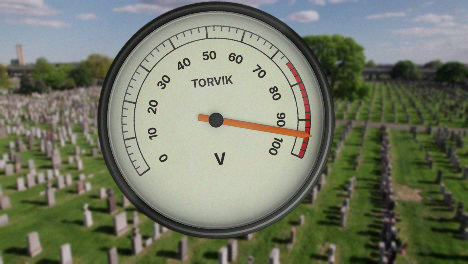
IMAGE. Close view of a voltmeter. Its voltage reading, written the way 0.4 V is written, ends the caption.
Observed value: 94 V
